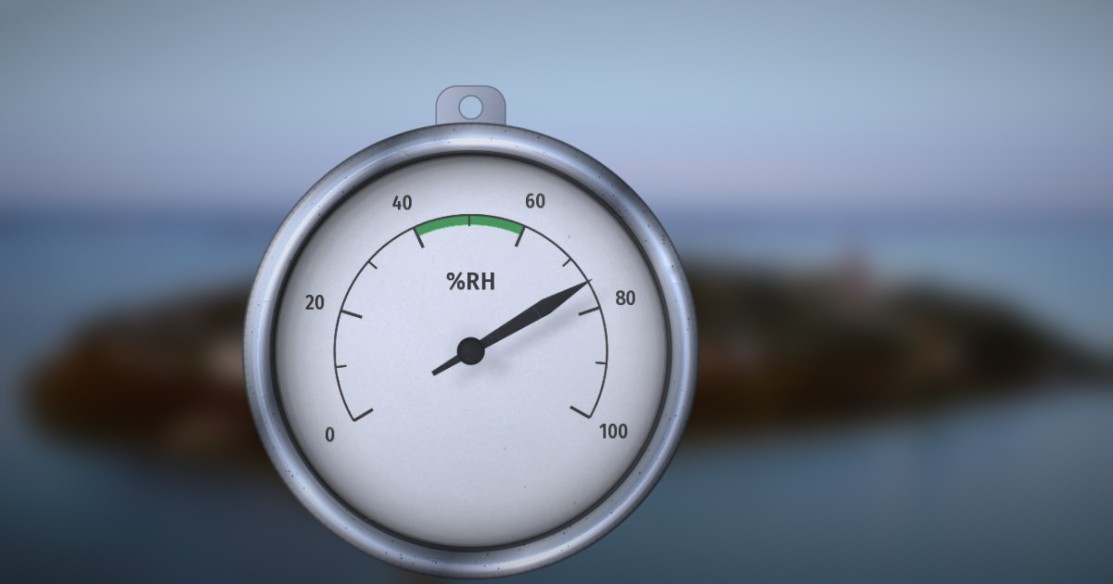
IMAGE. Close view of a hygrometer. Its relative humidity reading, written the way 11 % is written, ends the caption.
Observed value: 75 %
